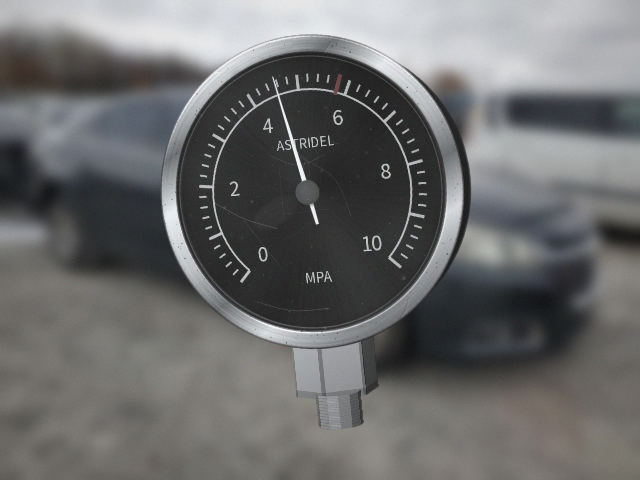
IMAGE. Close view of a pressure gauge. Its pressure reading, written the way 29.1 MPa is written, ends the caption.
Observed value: 4.6 MPa
